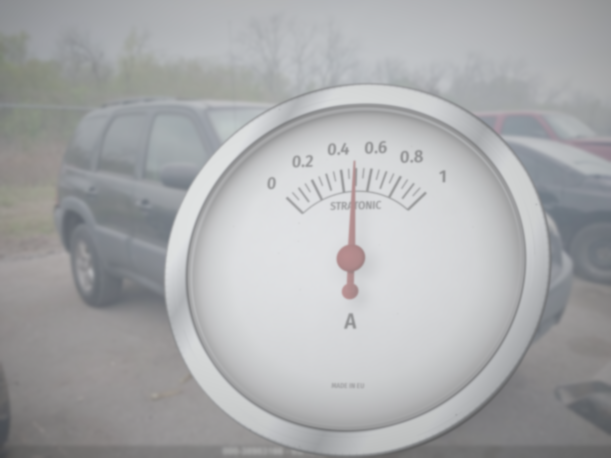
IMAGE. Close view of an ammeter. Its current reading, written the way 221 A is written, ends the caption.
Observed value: 0.5 A
